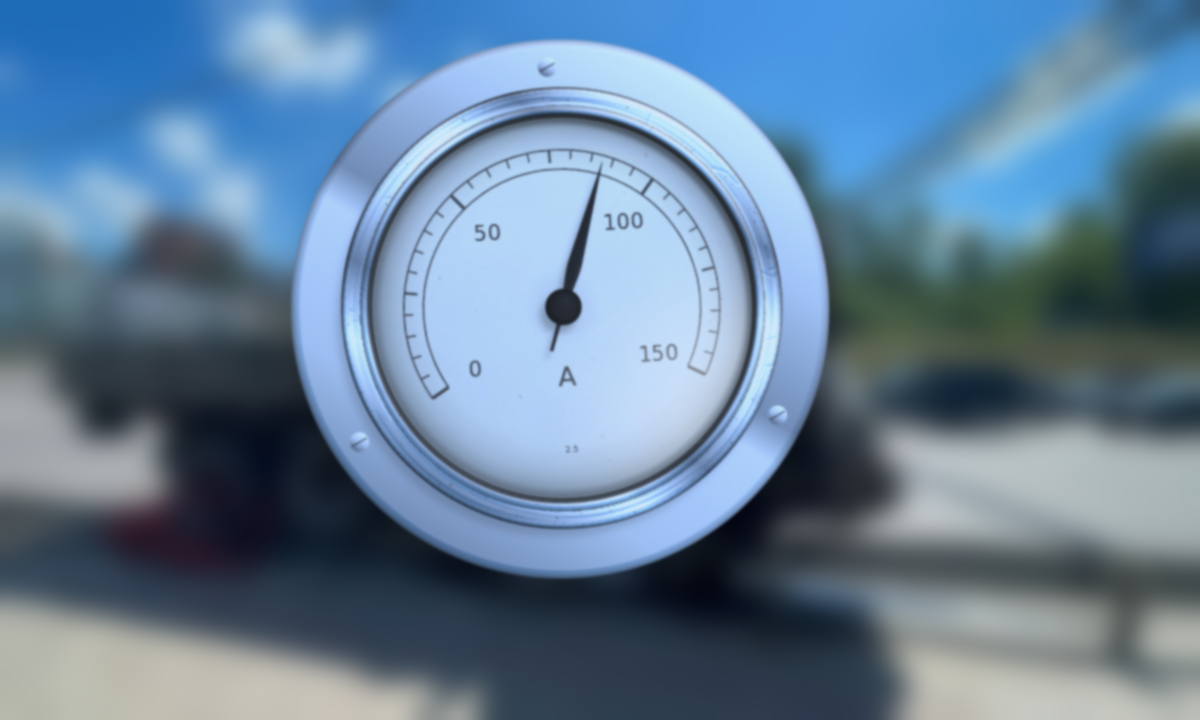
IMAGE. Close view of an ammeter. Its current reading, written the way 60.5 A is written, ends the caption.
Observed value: 87.5 A
